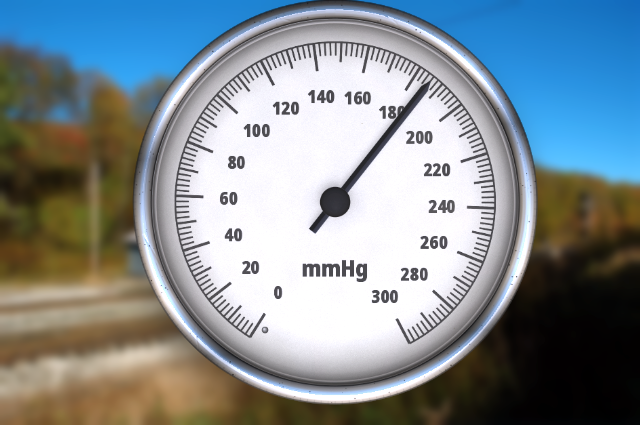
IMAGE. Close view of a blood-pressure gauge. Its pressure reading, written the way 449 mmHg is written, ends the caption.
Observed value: 186 mmHg
